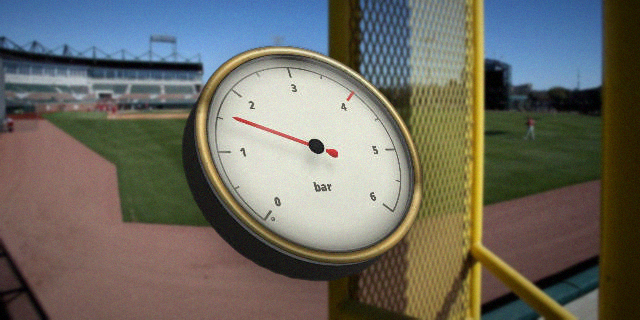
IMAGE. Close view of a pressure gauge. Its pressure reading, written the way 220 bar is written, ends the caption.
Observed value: 1.5 bar
